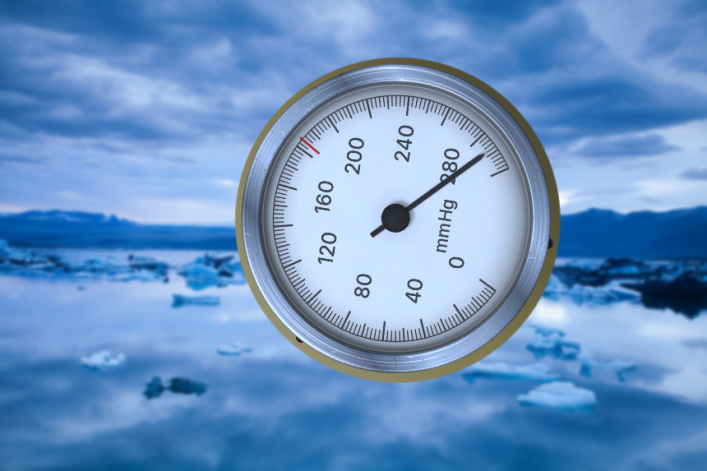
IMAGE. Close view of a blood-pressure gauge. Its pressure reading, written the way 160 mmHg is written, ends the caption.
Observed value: 288 mmHg
